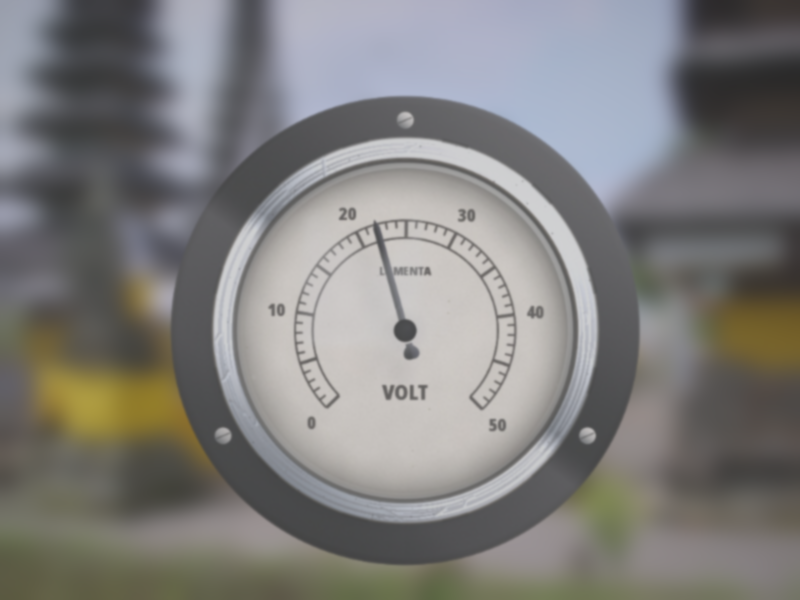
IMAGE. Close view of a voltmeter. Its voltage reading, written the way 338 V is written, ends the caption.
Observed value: 22 V
